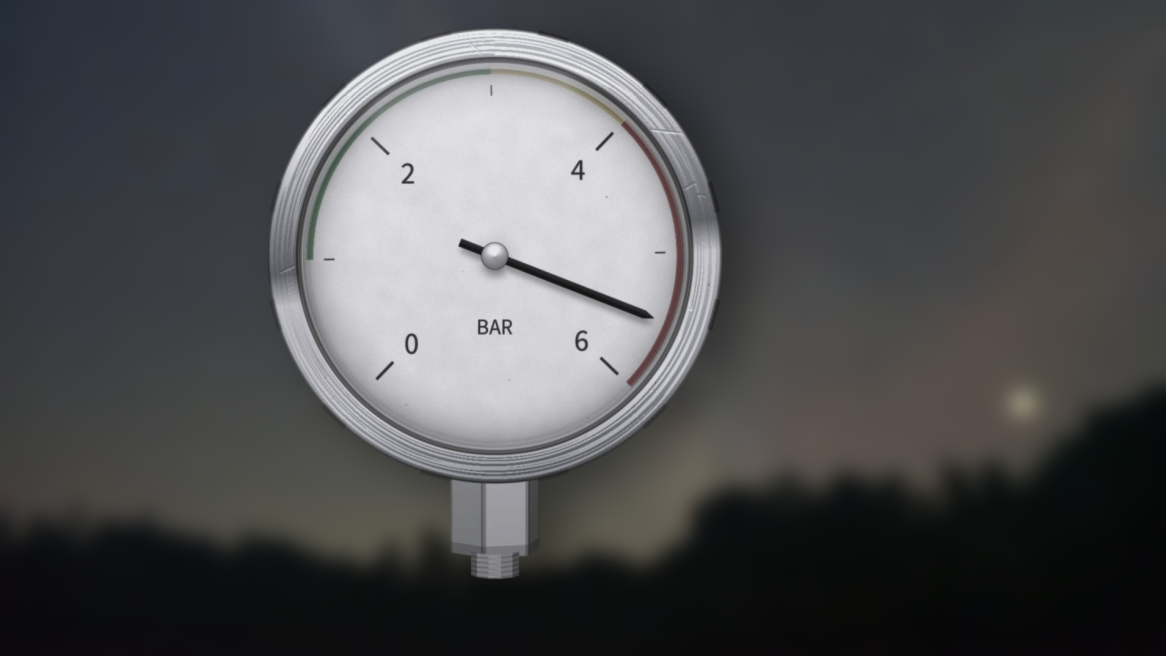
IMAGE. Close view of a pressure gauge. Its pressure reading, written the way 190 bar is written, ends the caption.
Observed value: 5.5 bar
